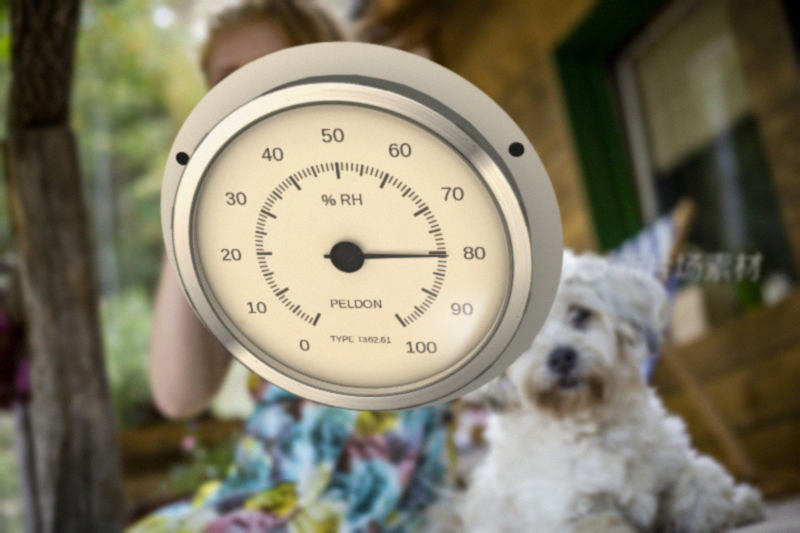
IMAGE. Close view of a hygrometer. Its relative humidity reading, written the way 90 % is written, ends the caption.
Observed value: 80 %
